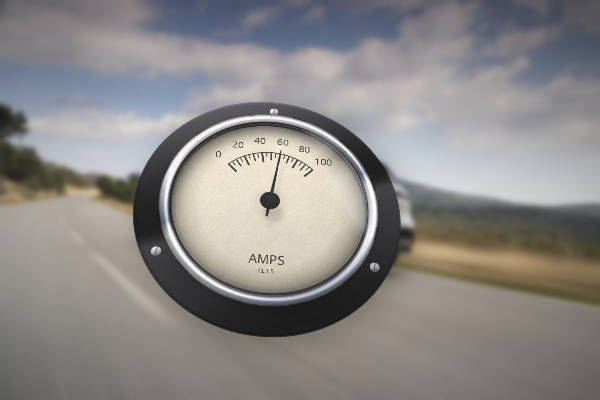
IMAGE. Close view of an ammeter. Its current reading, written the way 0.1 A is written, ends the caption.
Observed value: 60 A
